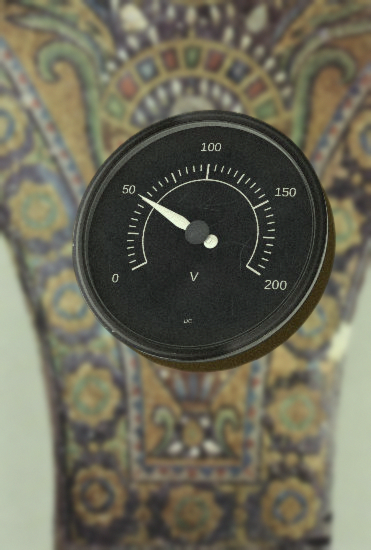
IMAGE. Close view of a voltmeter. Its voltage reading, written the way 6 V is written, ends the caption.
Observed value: 50 V
